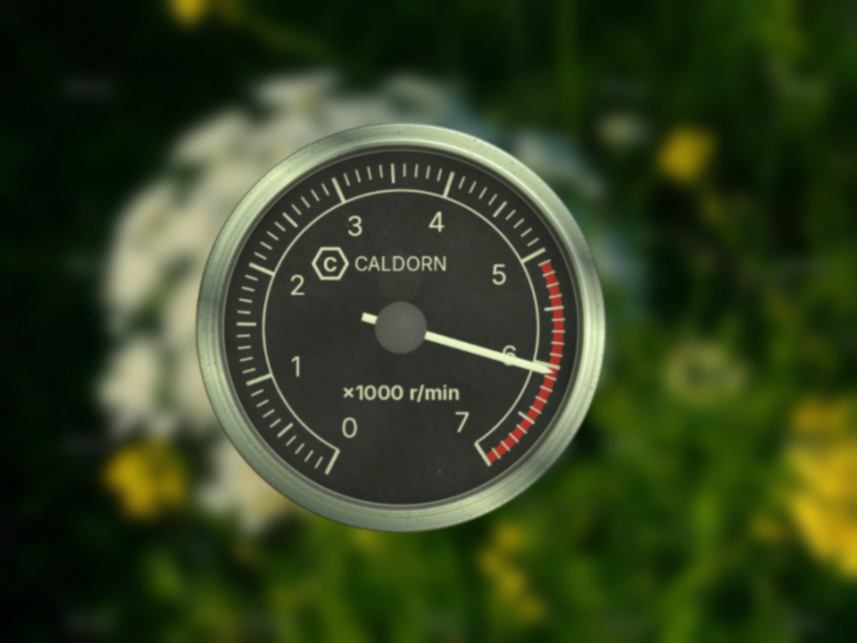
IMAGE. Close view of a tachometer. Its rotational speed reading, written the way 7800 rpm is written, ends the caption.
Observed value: 6050 rpm
